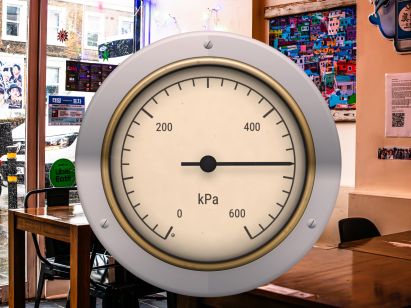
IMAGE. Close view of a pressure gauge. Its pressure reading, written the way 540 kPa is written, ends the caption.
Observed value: 480 kPa
